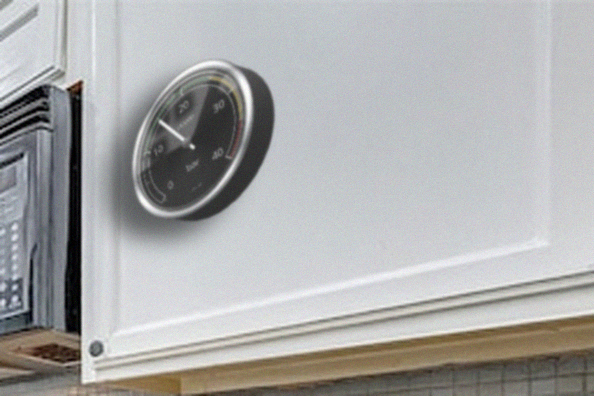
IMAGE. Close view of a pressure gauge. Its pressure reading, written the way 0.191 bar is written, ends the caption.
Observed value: 15 bar
